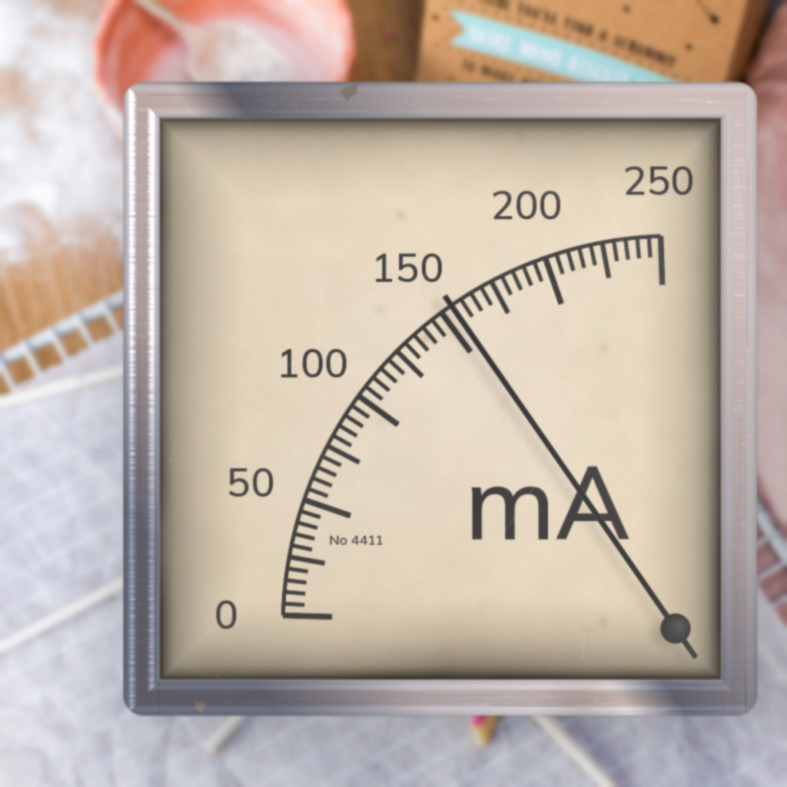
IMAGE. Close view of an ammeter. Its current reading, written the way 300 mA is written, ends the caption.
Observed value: 155 mA
